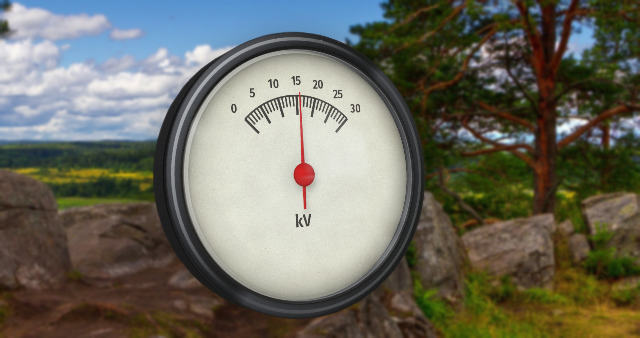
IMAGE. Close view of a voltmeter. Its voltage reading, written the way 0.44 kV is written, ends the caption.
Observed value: 15 kV
